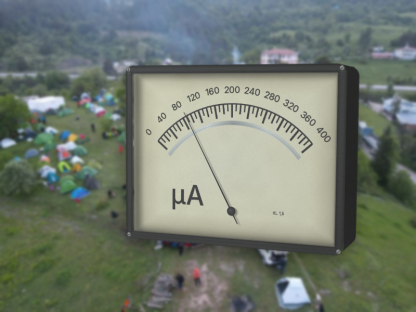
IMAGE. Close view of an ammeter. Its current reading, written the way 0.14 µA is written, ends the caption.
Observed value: 90 µA
